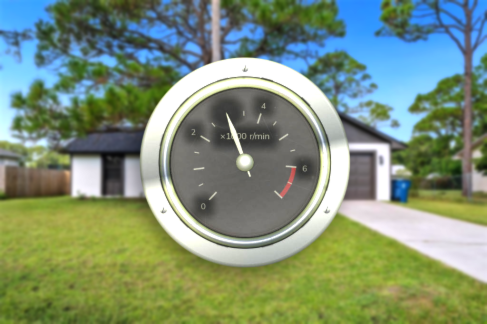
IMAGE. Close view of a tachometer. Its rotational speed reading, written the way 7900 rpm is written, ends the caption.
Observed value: 3000 rpm
